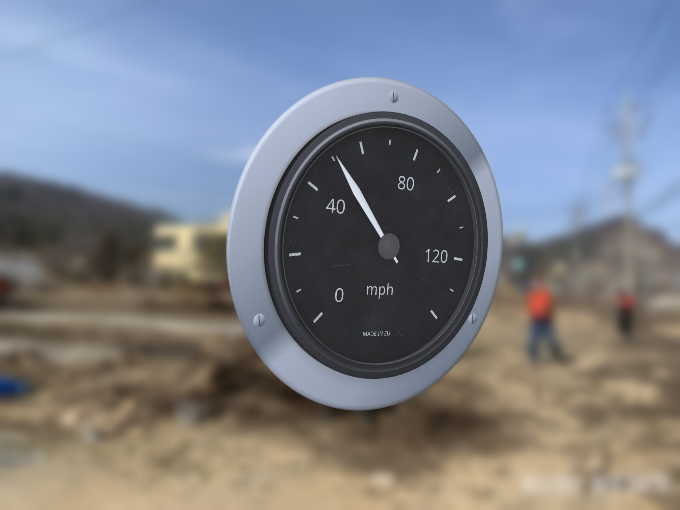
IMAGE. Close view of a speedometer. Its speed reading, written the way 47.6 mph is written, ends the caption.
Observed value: 50 mph
